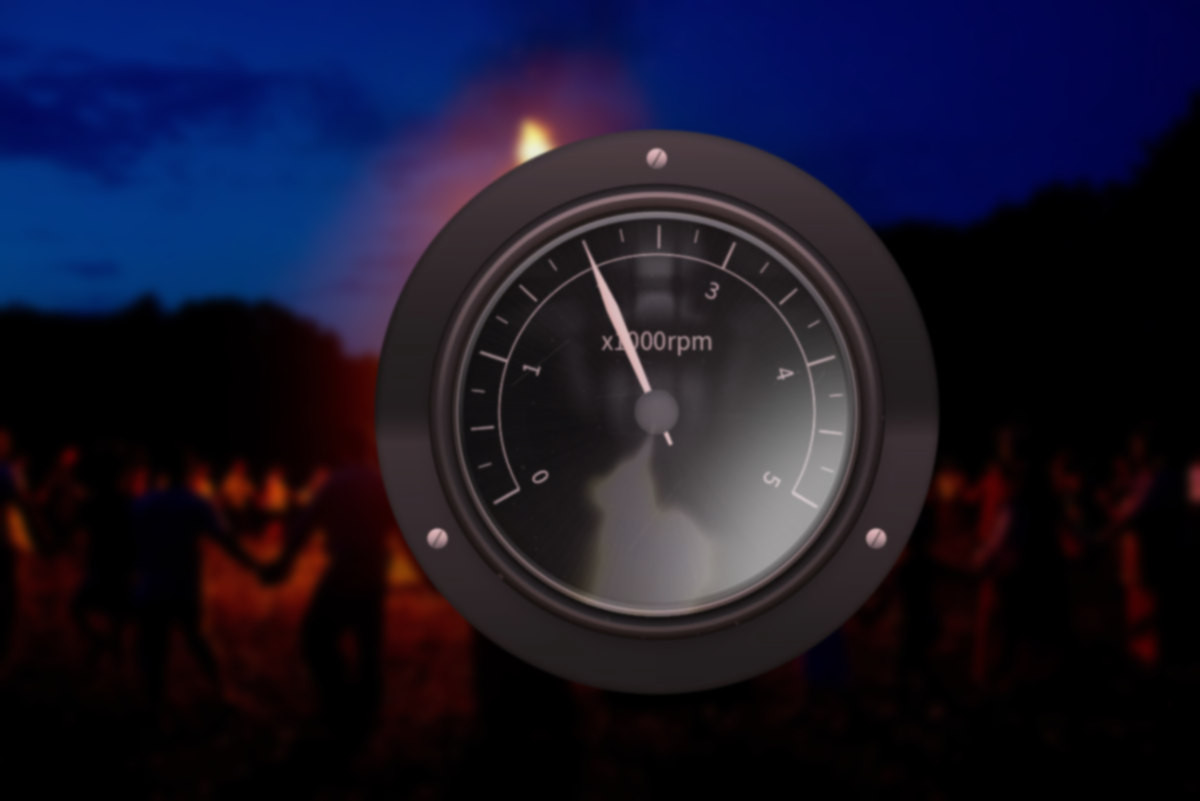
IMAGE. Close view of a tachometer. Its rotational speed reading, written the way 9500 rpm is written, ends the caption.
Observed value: 2000 rpm
